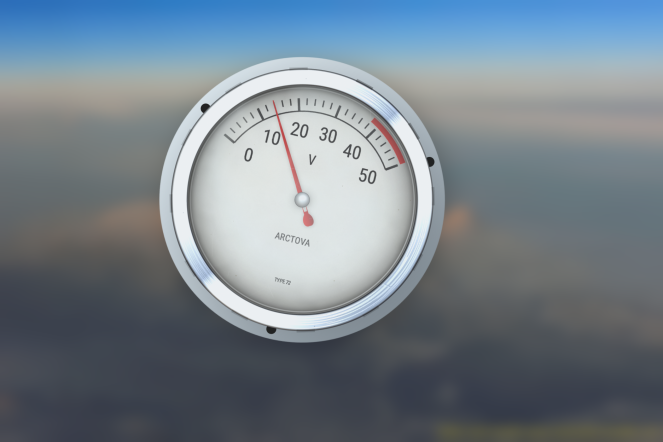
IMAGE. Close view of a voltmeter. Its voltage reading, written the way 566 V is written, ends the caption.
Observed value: 14 V
